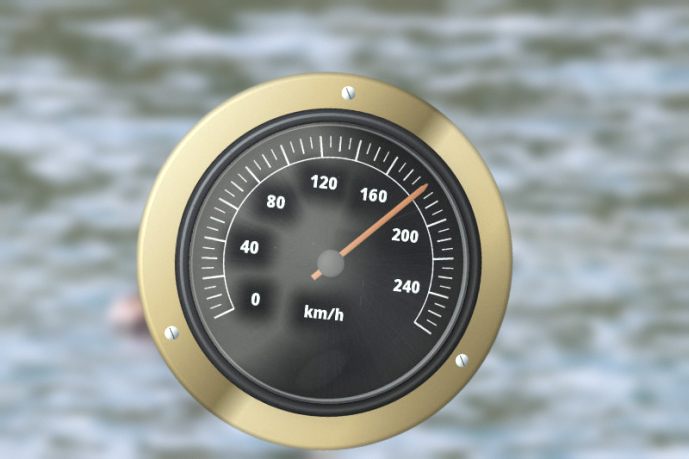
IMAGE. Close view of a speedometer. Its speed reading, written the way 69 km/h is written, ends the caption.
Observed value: 180 km/h
